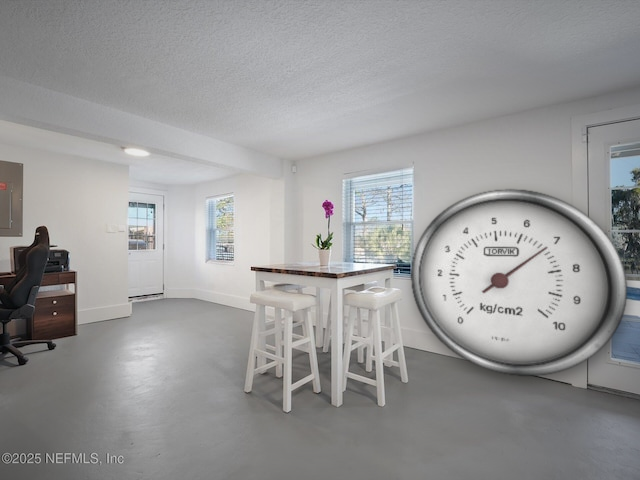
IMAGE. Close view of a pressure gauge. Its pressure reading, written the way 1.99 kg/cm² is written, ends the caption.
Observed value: 7 kg/cm²
